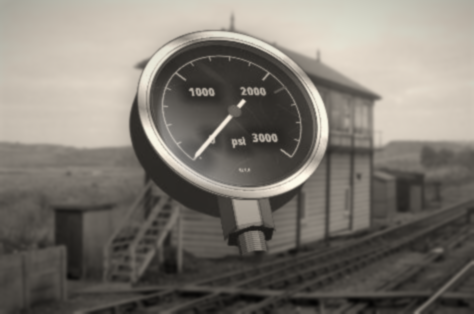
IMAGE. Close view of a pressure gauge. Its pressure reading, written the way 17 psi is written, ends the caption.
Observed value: 0 psi
